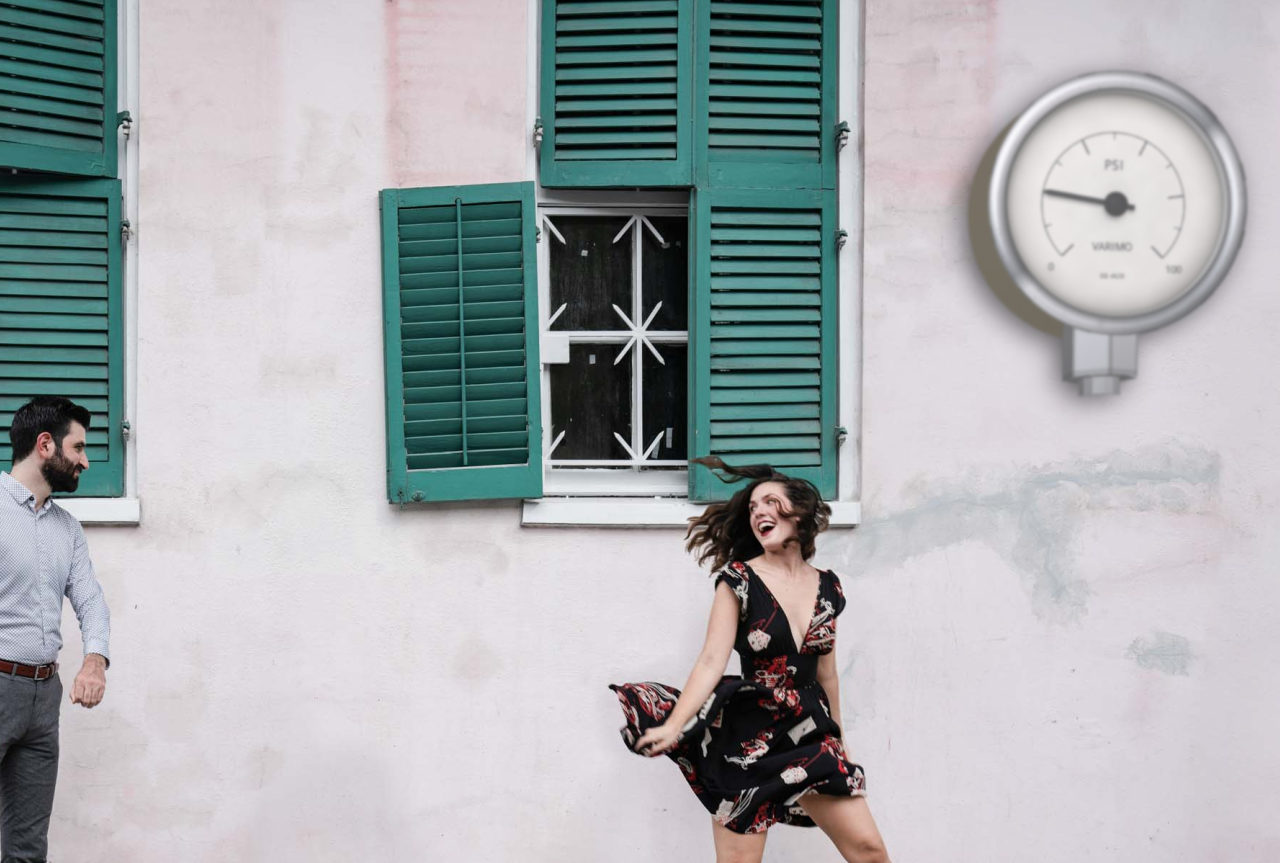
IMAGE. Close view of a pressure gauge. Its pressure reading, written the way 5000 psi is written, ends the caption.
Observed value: 20 psi
